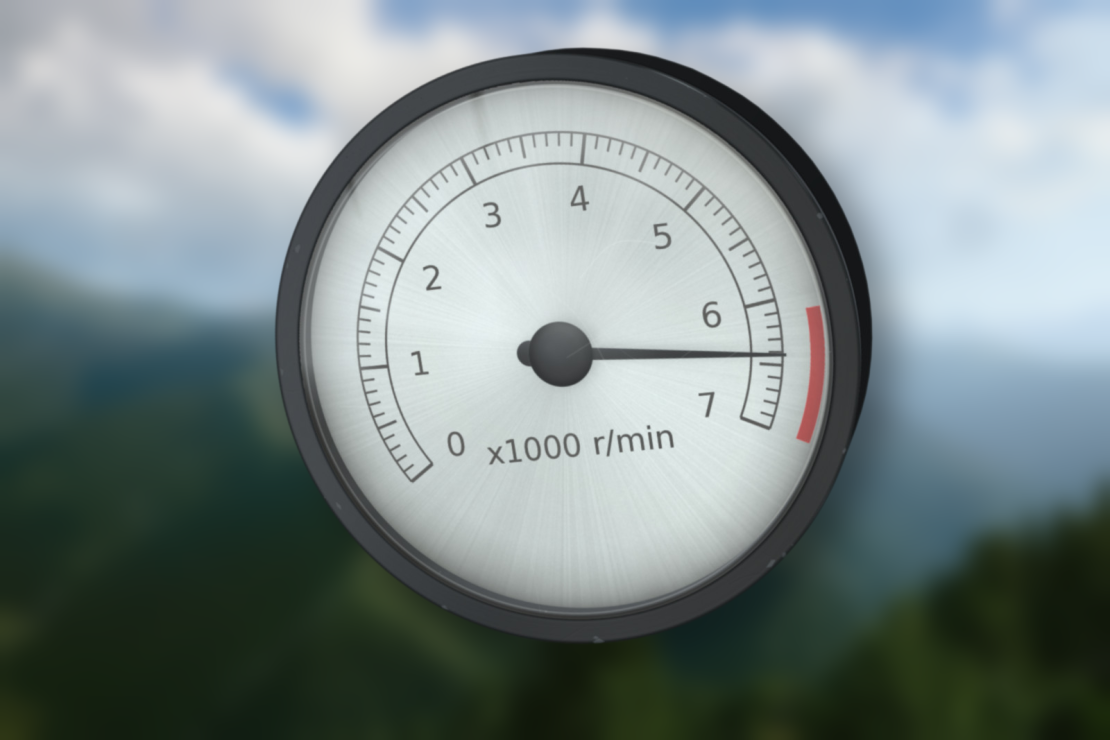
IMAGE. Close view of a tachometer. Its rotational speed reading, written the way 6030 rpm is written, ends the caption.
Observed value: 6400 rpm
